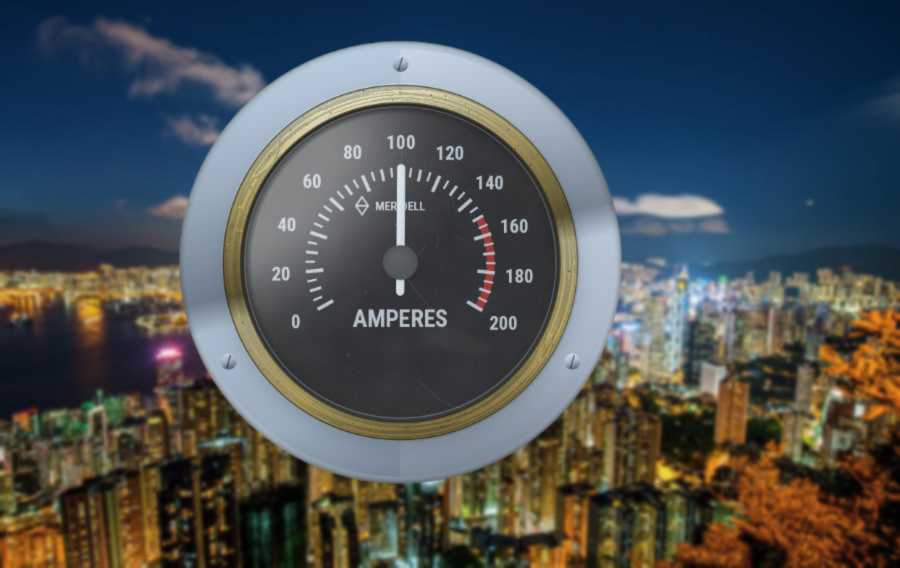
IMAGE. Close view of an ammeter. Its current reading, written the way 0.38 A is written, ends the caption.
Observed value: 100 A
